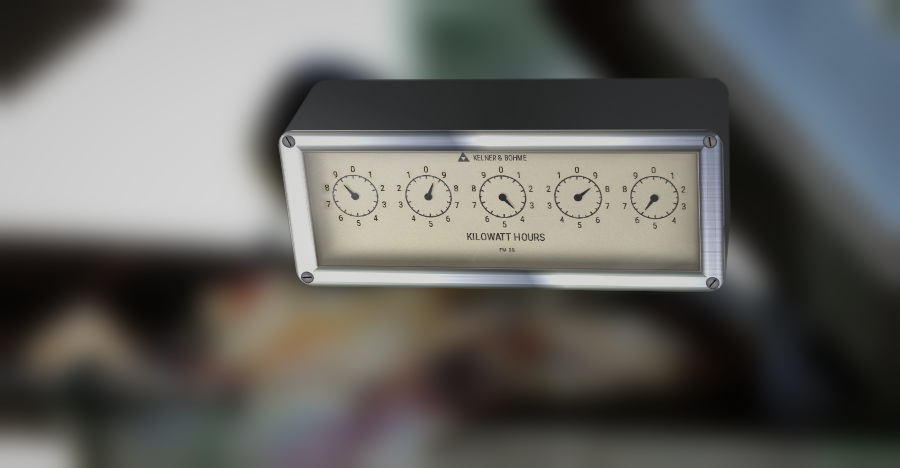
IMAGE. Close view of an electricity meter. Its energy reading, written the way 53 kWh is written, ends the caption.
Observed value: 89386 kWh
